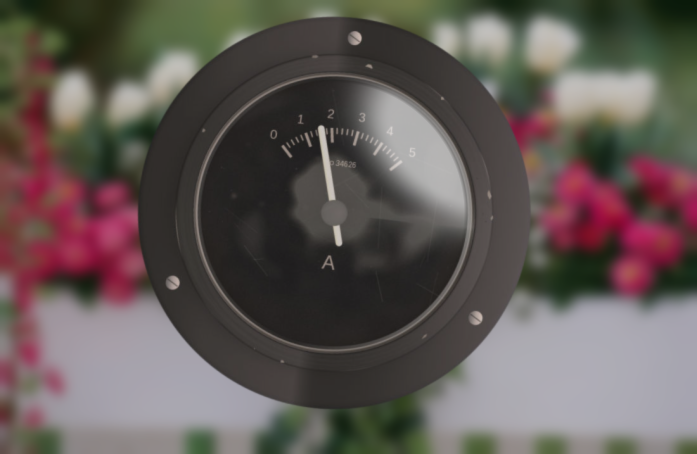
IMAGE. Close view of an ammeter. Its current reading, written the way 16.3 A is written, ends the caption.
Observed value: 1.6 A
